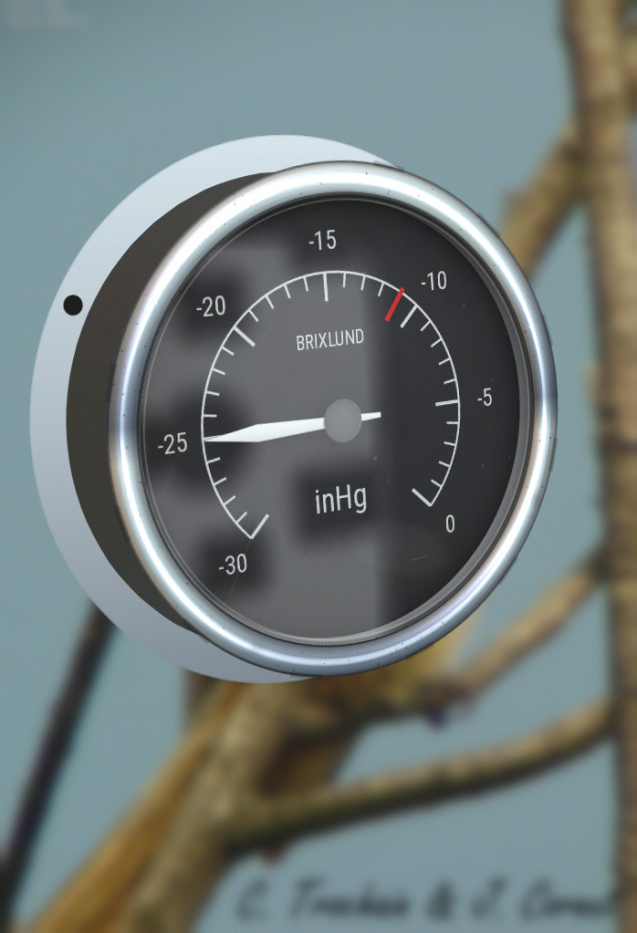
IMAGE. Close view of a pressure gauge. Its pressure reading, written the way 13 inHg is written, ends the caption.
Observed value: -25 inHg
